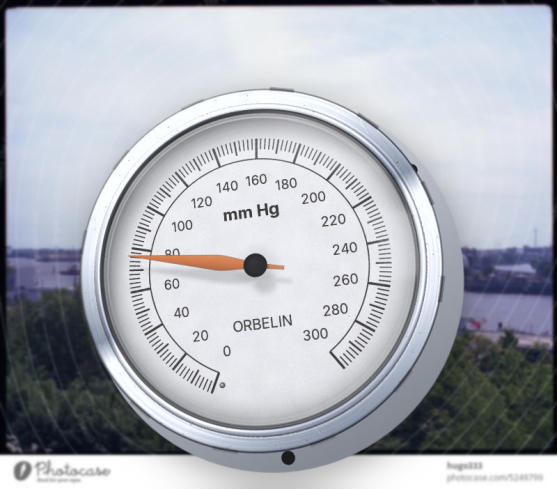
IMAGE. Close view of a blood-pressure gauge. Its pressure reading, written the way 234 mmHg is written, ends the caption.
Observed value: 76 mmHg
